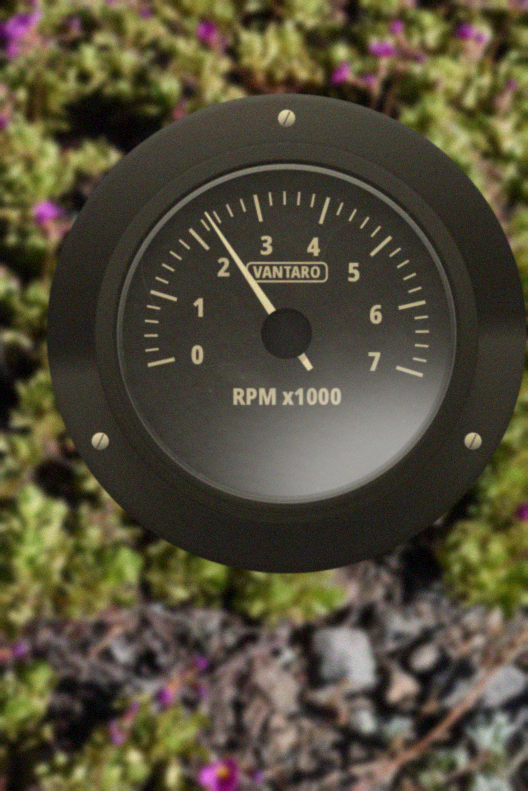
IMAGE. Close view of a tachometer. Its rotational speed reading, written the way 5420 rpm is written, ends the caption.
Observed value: 2300 rpm
